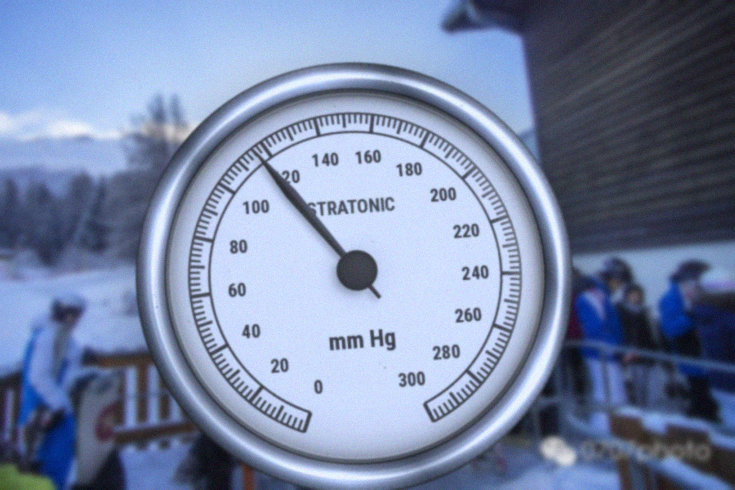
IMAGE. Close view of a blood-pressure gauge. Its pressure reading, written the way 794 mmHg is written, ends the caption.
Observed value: 116 mmHg
